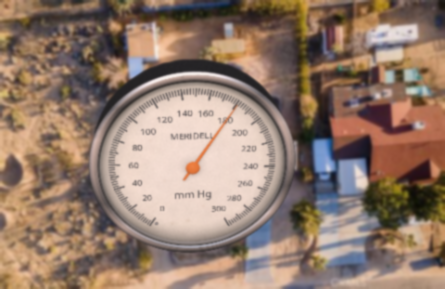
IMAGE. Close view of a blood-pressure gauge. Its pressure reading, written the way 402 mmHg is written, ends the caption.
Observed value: 180 mmHg
